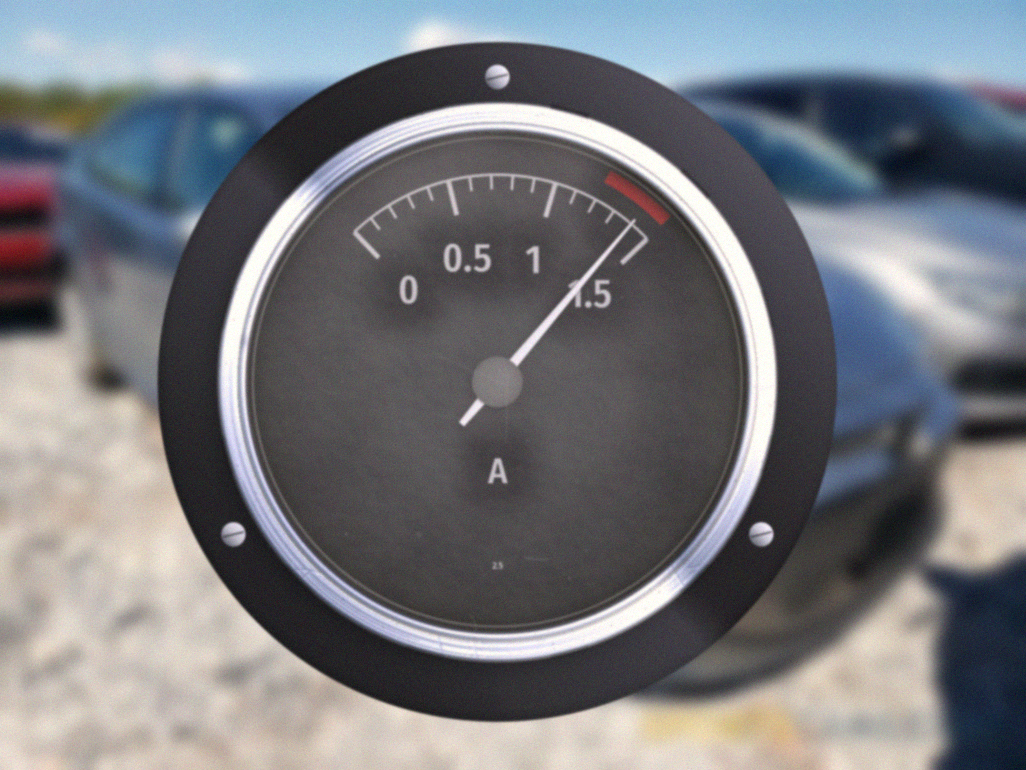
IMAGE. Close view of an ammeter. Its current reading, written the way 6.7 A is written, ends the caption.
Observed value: 1.4 A
